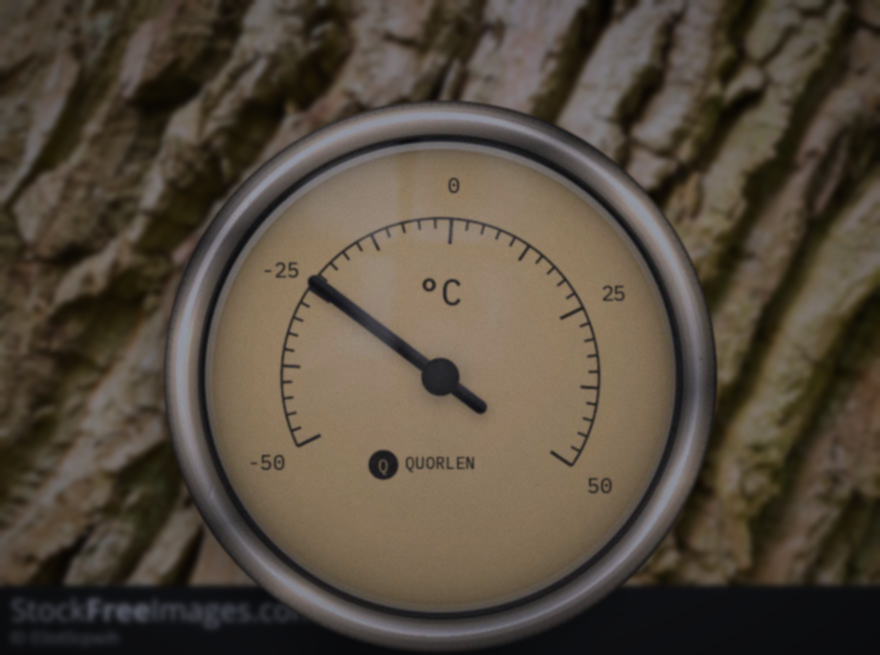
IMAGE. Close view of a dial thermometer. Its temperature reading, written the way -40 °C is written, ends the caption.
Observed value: -23.75 °C
